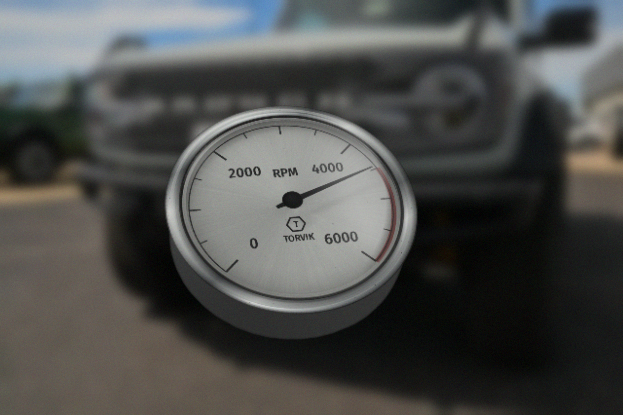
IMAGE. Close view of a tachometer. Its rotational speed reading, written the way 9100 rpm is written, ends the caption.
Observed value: 4500 rpm
